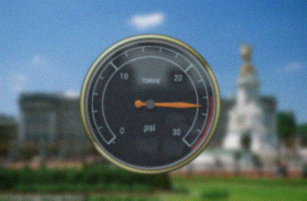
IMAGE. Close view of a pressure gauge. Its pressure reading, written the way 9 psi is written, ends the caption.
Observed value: 25 psi
